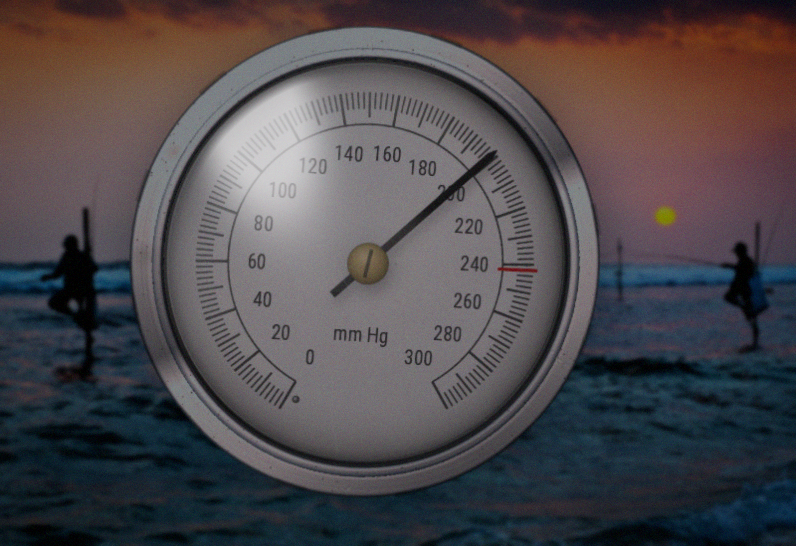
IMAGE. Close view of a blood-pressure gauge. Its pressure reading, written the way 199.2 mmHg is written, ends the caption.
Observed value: 198 mmHg
